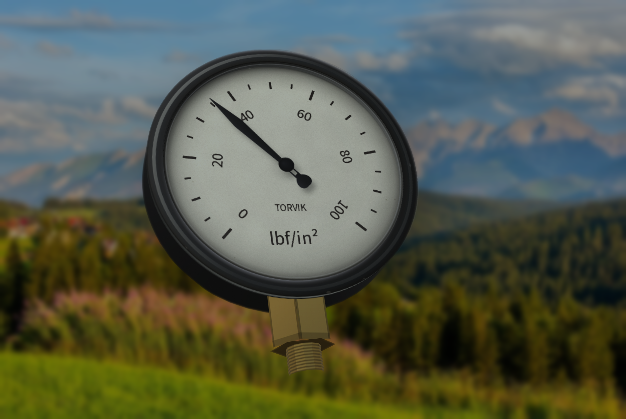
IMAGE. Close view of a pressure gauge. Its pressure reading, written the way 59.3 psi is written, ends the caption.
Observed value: 35 psi
